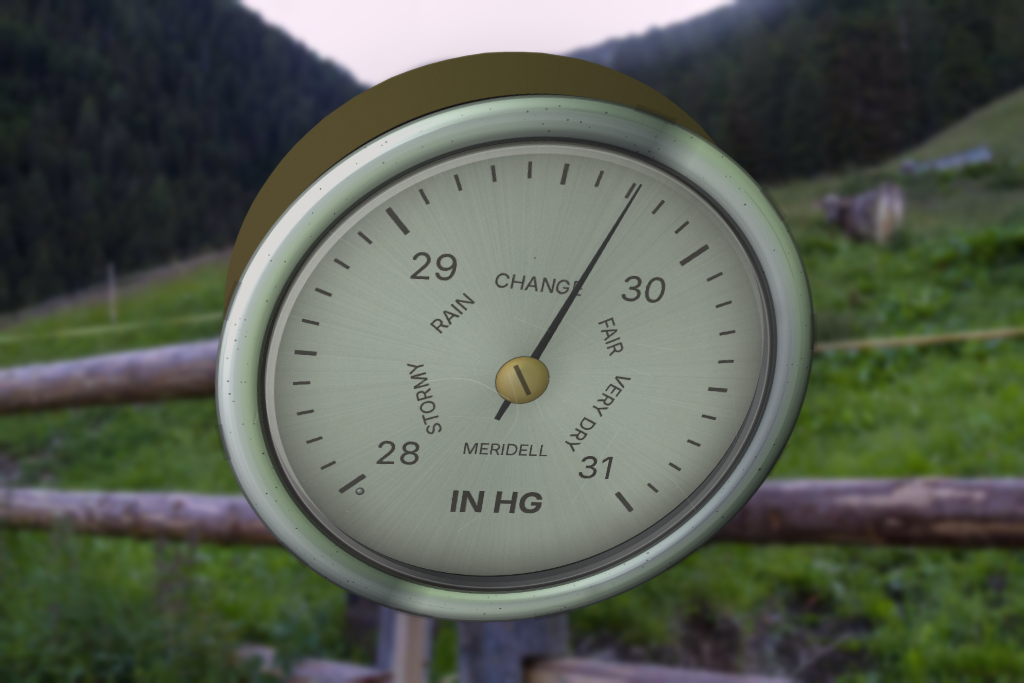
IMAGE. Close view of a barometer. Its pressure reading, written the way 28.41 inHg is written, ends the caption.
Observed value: 29.7 inHg
